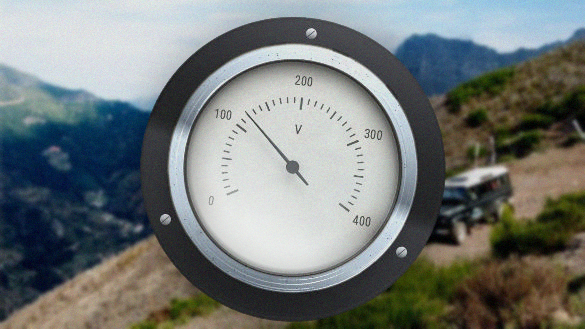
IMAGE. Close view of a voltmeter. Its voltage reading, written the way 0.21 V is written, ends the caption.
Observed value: 120 V
